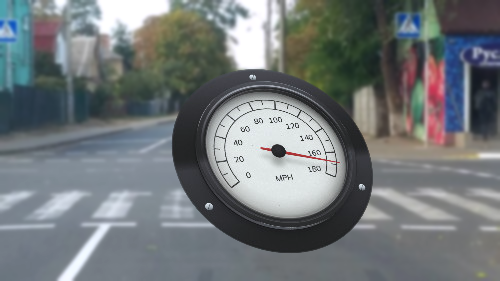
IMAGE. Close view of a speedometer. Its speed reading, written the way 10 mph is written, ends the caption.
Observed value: 170 mph
